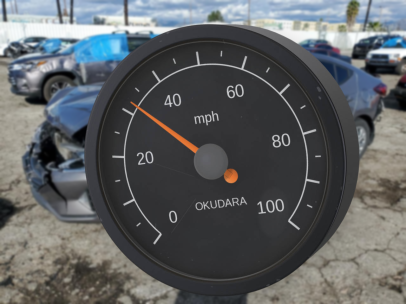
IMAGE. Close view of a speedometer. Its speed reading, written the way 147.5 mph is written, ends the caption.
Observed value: 32.5 mph
